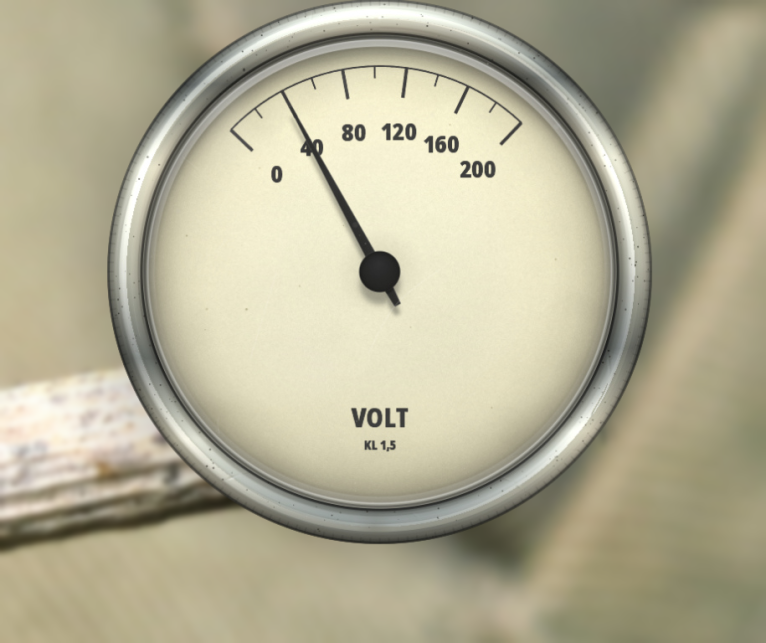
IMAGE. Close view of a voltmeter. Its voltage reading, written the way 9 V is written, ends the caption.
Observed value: 40 V
